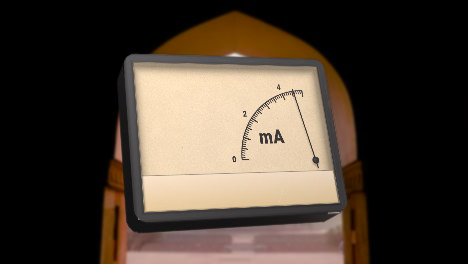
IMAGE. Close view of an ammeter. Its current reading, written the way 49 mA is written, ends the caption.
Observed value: 4.5 mA
